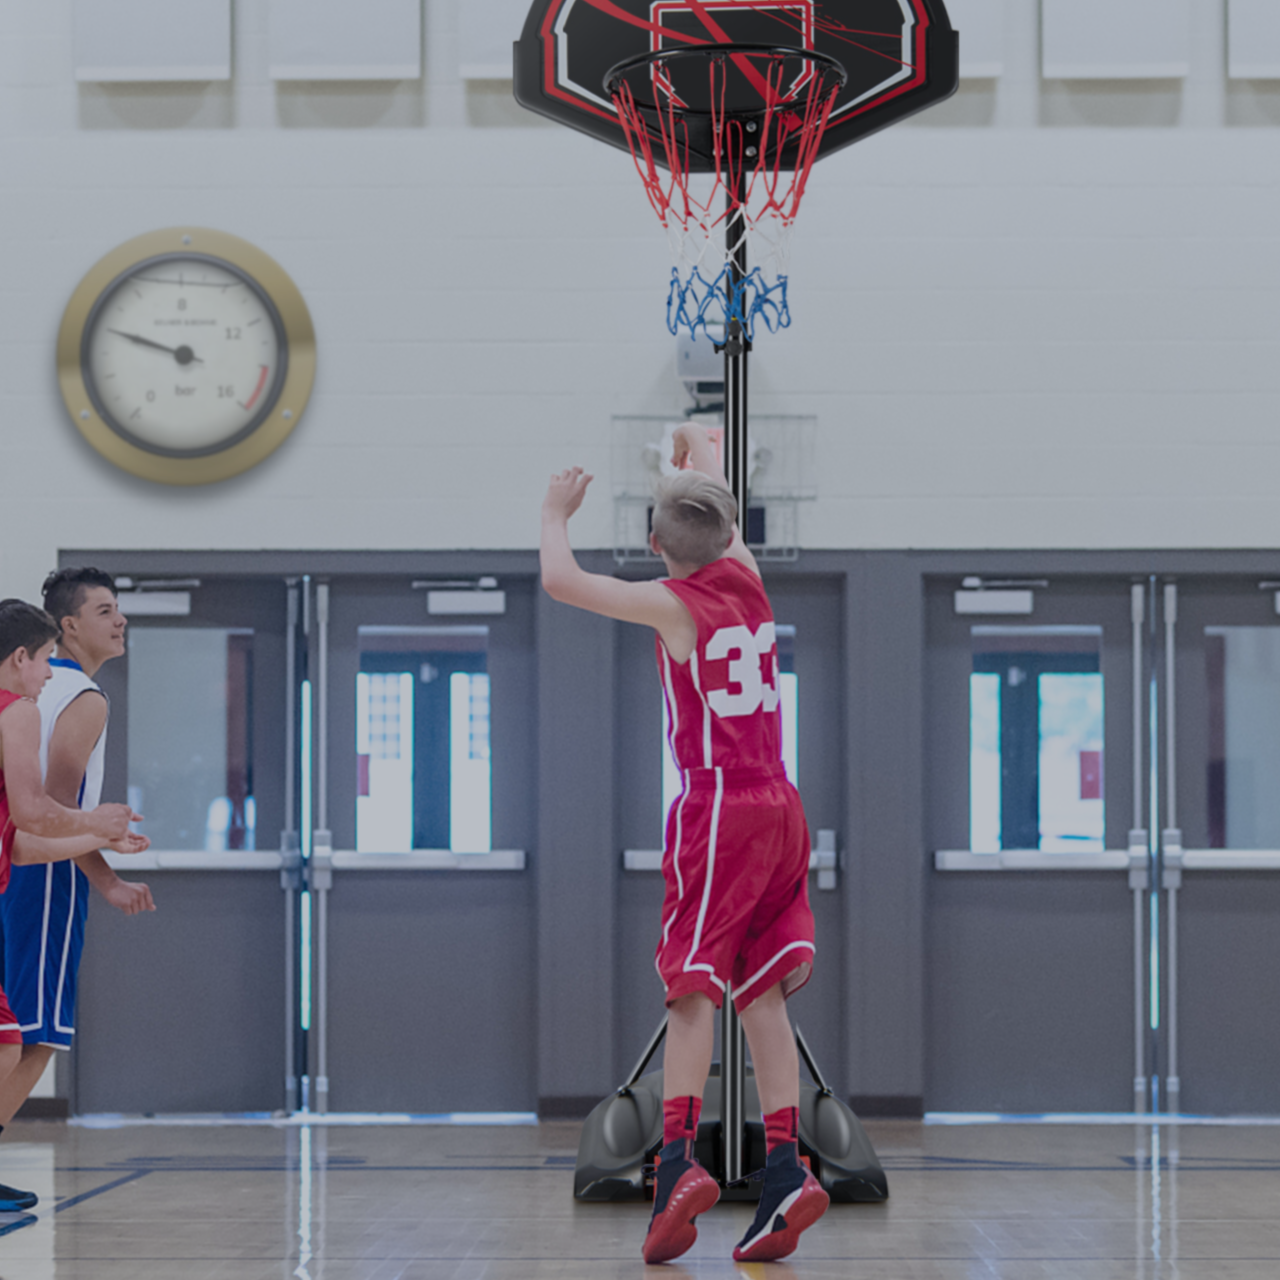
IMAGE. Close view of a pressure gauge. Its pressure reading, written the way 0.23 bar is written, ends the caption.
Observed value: 4 bar
